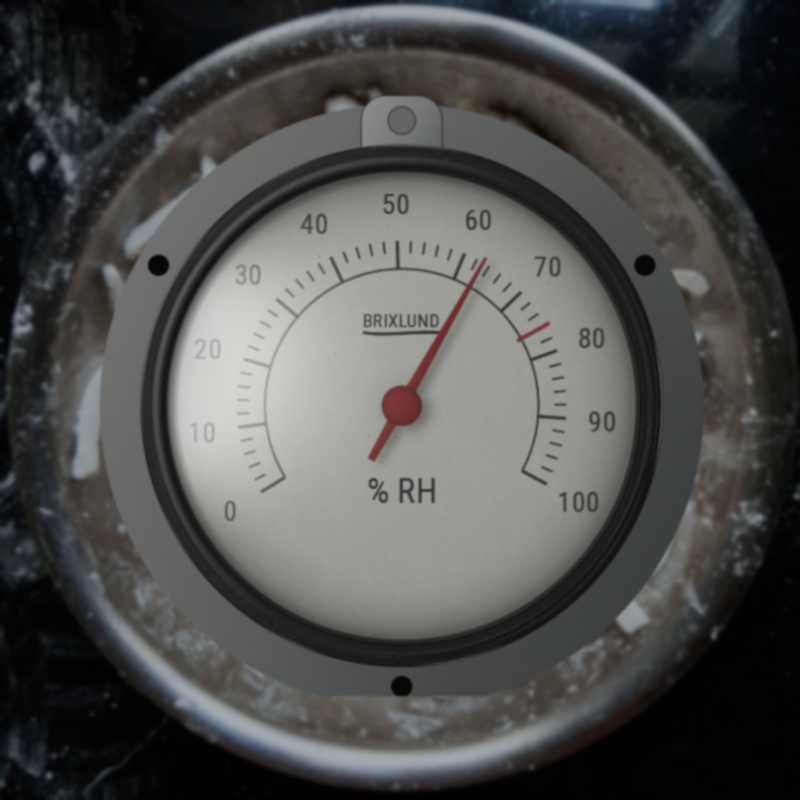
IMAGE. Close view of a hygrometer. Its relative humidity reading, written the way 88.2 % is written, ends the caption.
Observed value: 63 %
